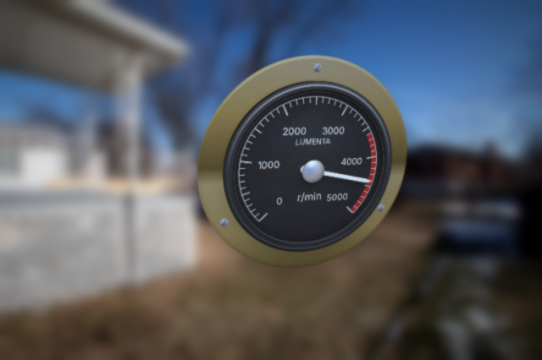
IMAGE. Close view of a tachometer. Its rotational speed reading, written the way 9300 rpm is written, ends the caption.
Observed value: 4400 rpm
